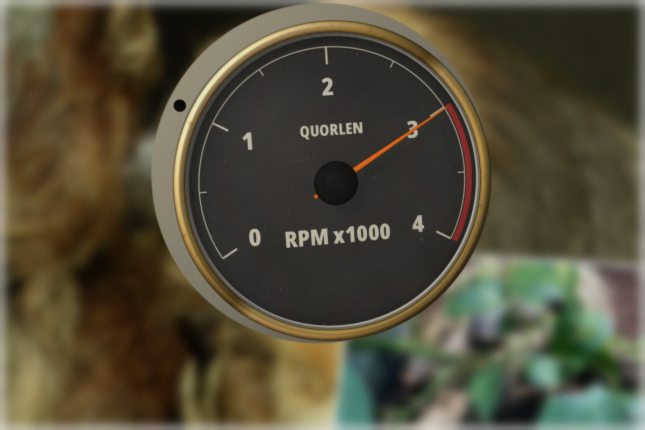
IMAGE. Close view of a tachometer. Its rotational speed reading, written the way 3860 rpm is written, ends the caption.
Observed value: 3000 rpm
